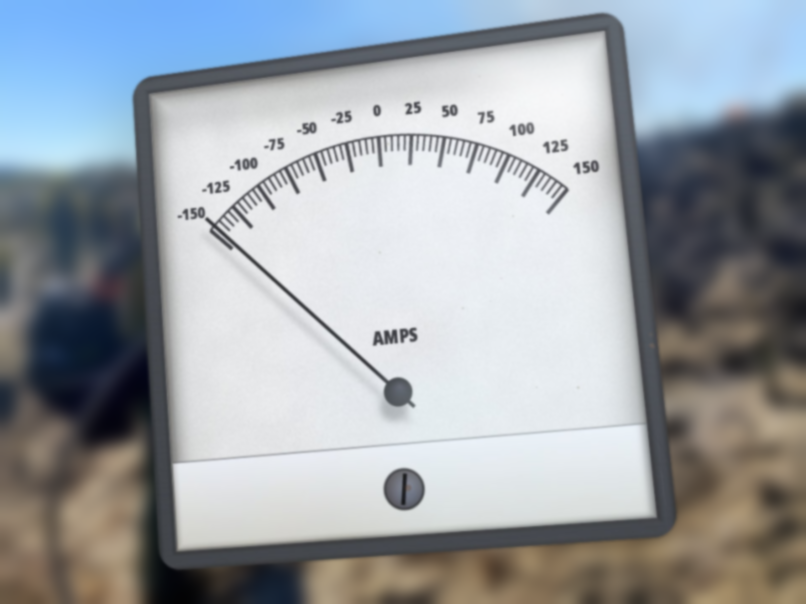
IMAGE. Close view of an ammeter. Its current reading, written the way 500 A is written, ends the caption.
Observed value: -145 A
